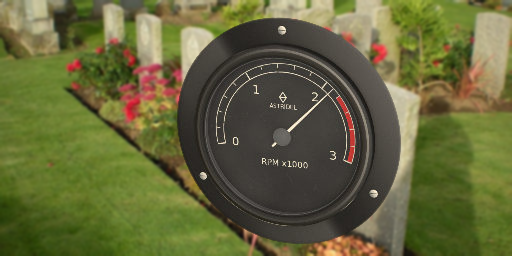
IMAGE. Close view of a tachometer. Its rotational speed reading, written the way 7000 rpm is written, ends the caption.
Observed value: 2100 rpm
